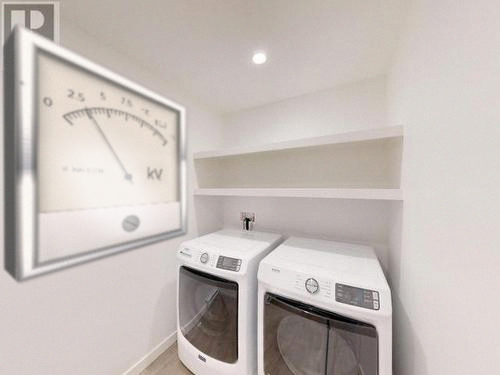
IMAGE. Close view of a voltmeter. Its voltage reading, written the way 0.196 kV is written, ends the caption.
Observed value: 2.5 kV
